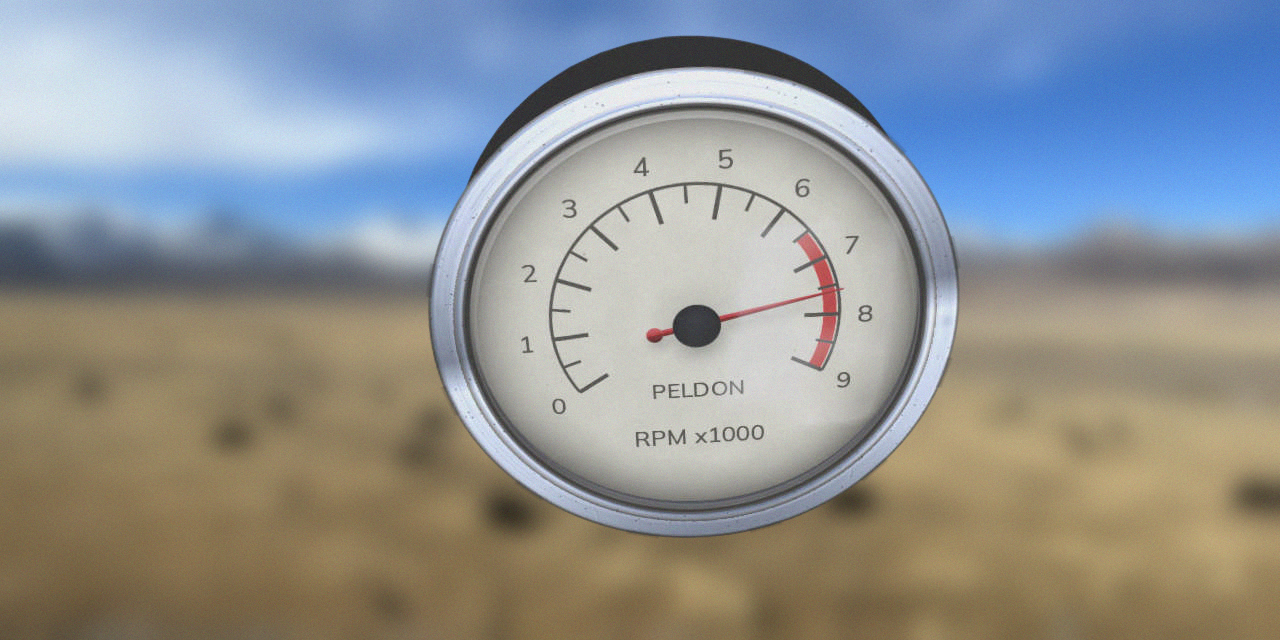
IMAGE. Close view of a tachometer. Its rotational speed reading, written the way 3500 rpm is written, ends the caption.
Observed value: 7500 rpm
